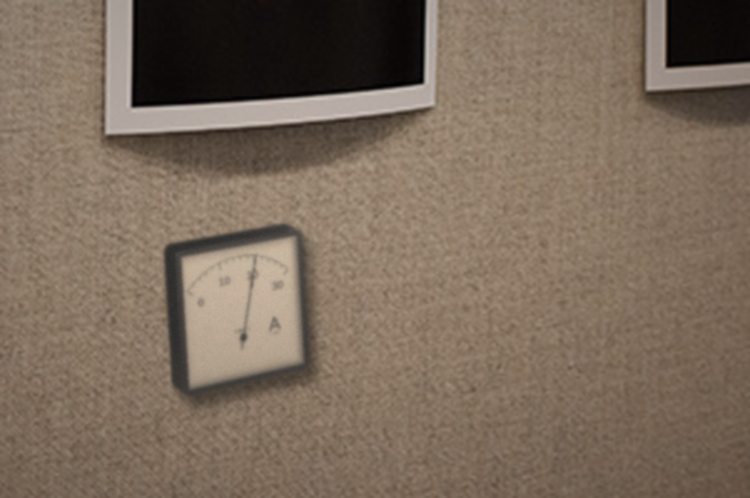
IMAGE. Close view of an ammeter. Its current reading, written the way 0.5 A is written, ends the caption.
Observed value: 20 A
